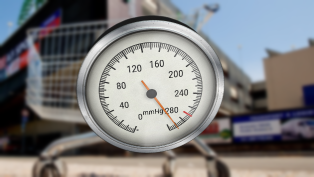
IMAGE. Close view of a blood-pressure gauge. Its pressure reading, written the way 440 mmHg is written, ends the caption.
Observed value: 290 mmHg
